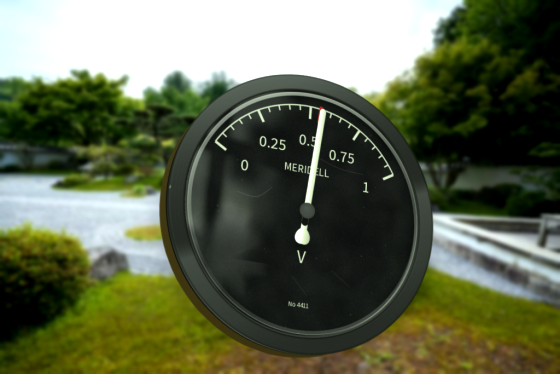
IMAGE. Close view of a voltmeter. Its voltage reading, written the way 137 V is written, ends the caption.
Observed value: 0.55 V
